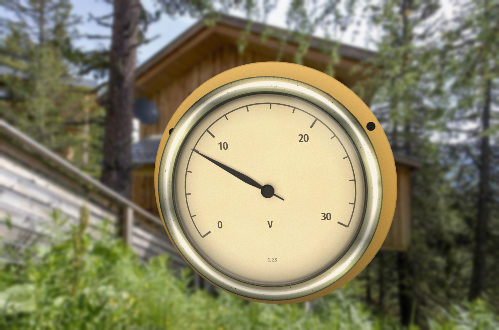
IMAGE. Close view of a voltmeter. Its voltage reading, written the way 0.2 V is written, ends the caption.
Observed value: 8 V
